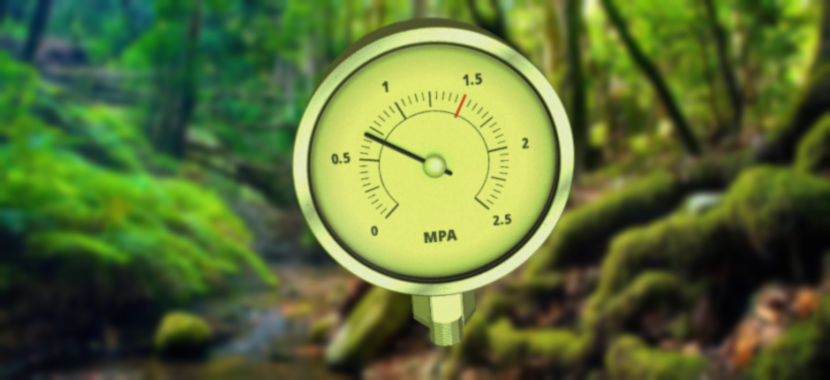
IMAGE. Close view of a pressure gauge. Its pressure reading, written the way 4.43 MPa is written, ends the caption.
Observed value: 0.7 MPa
